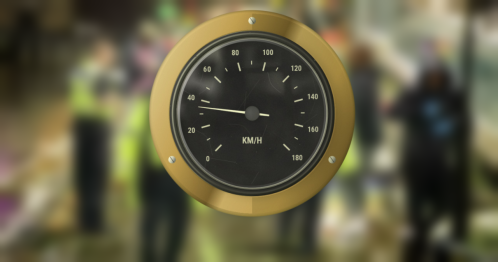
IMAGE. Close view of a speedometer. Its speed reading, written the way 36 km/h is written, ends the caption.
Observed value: 35 km/h
